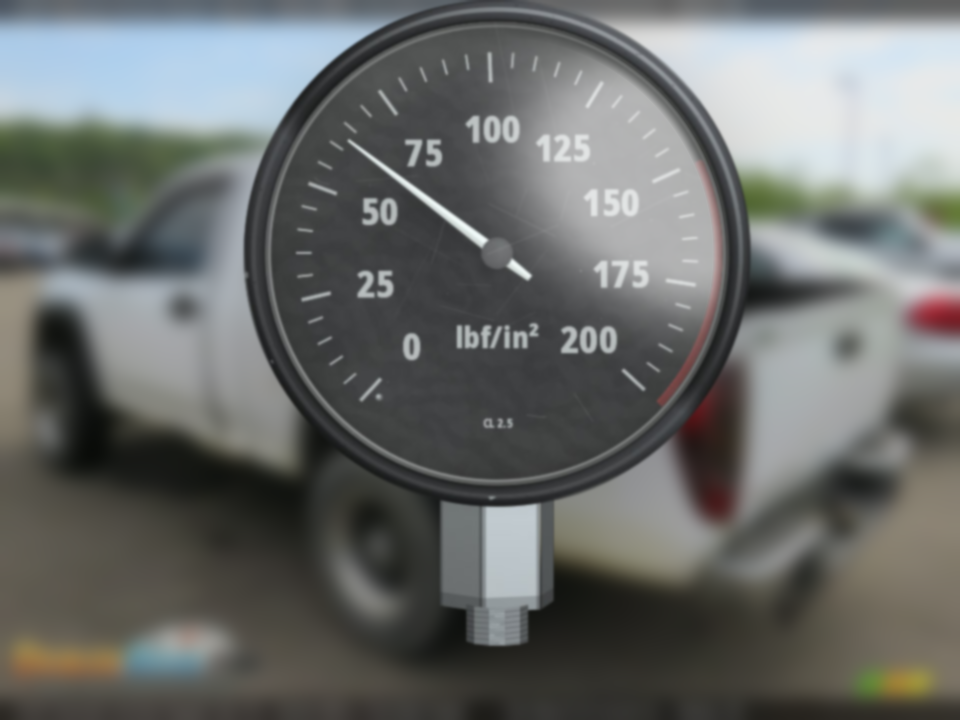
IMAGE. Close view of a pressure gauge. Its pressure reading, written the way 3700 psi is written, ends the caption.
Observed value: 62.5 psi
